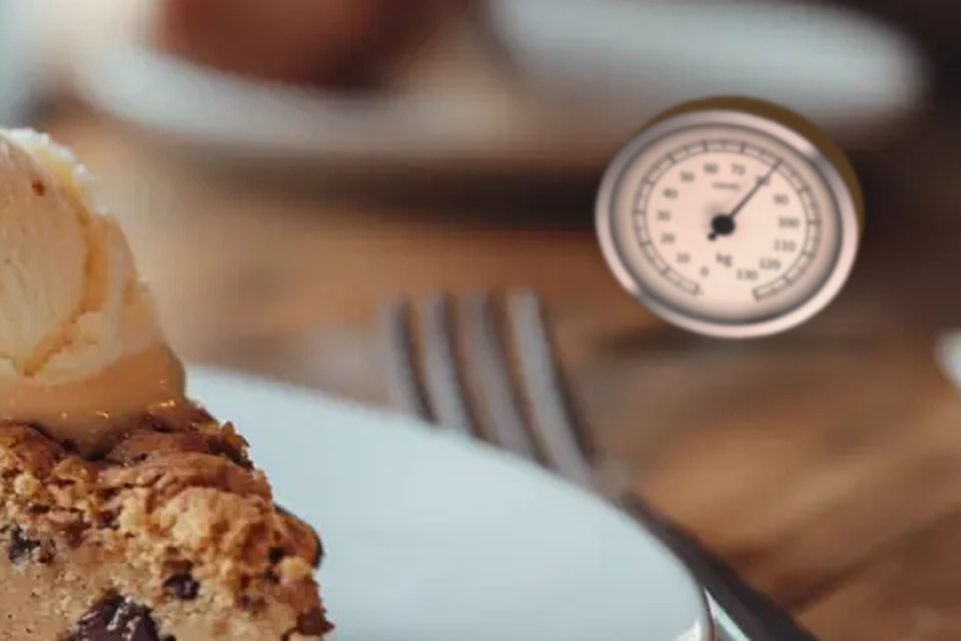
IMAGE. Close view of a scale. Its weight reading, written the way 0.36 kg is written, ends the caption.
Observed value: 80 kg
